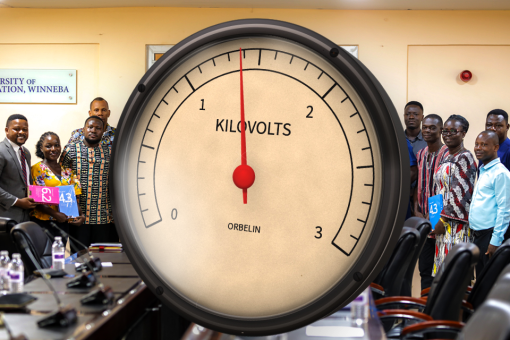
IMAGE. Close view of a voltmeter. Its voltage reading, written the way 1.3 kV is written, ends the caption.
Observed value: 1.4 kV
